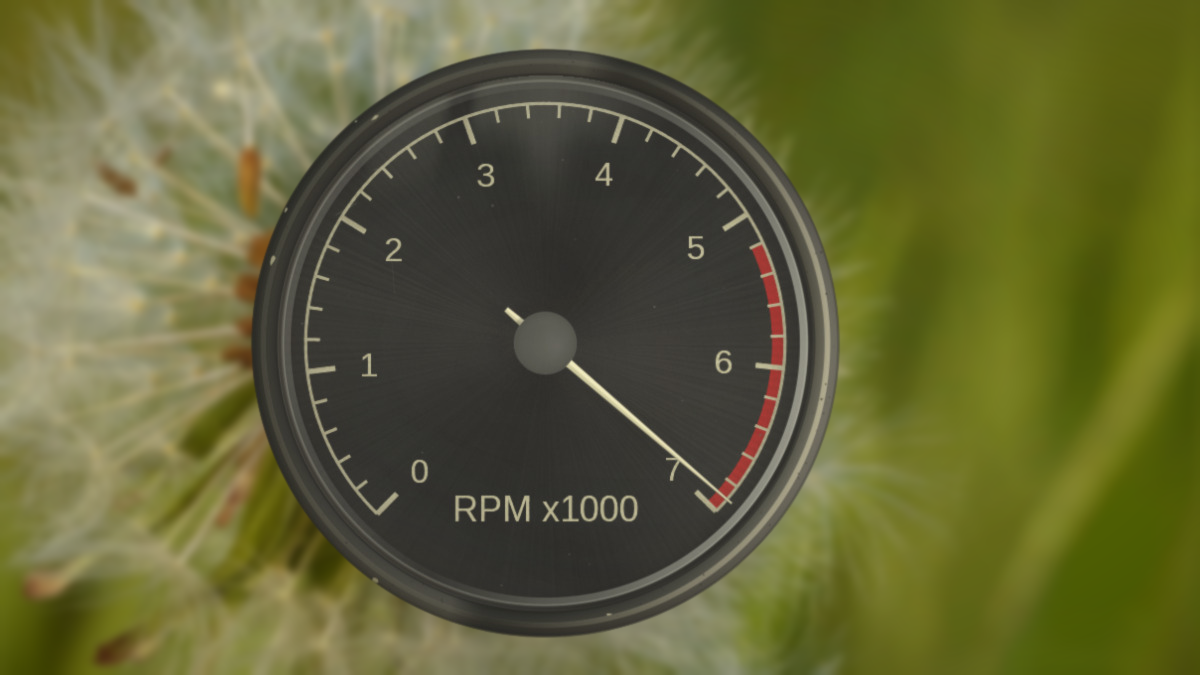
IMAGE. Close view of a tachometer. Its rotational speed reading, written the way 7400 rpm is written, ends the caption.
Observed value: 6900 rpm
